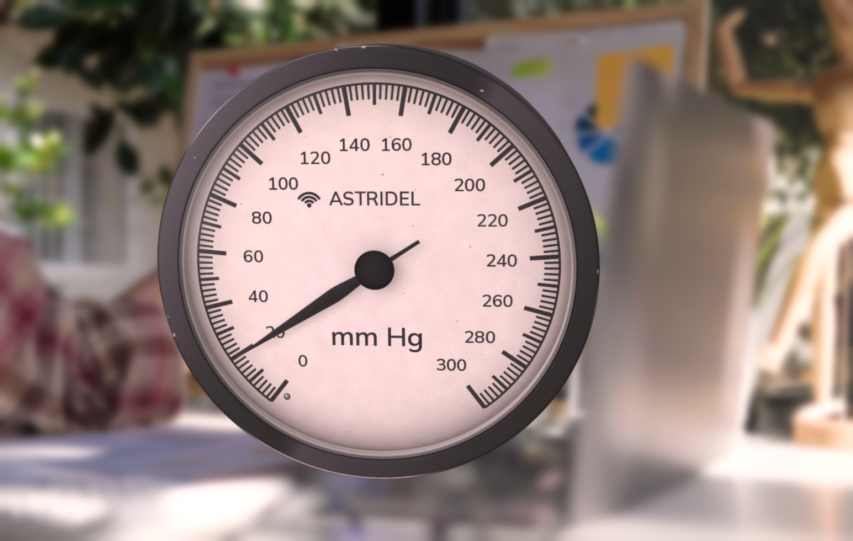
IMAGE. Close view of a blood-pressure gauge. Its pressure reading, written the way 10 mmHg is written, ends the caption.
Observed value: 20 mmHg
